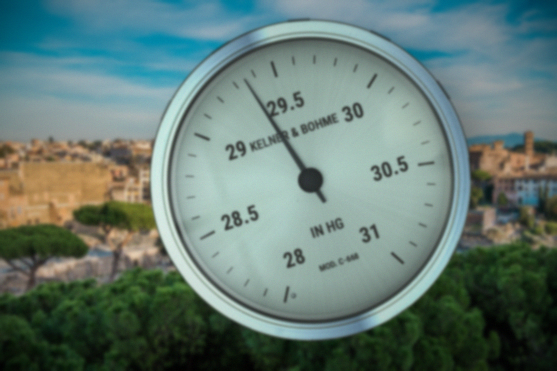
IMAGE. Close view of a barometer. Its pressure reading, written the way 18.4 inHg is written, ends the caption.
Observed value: 29.35 inHg
